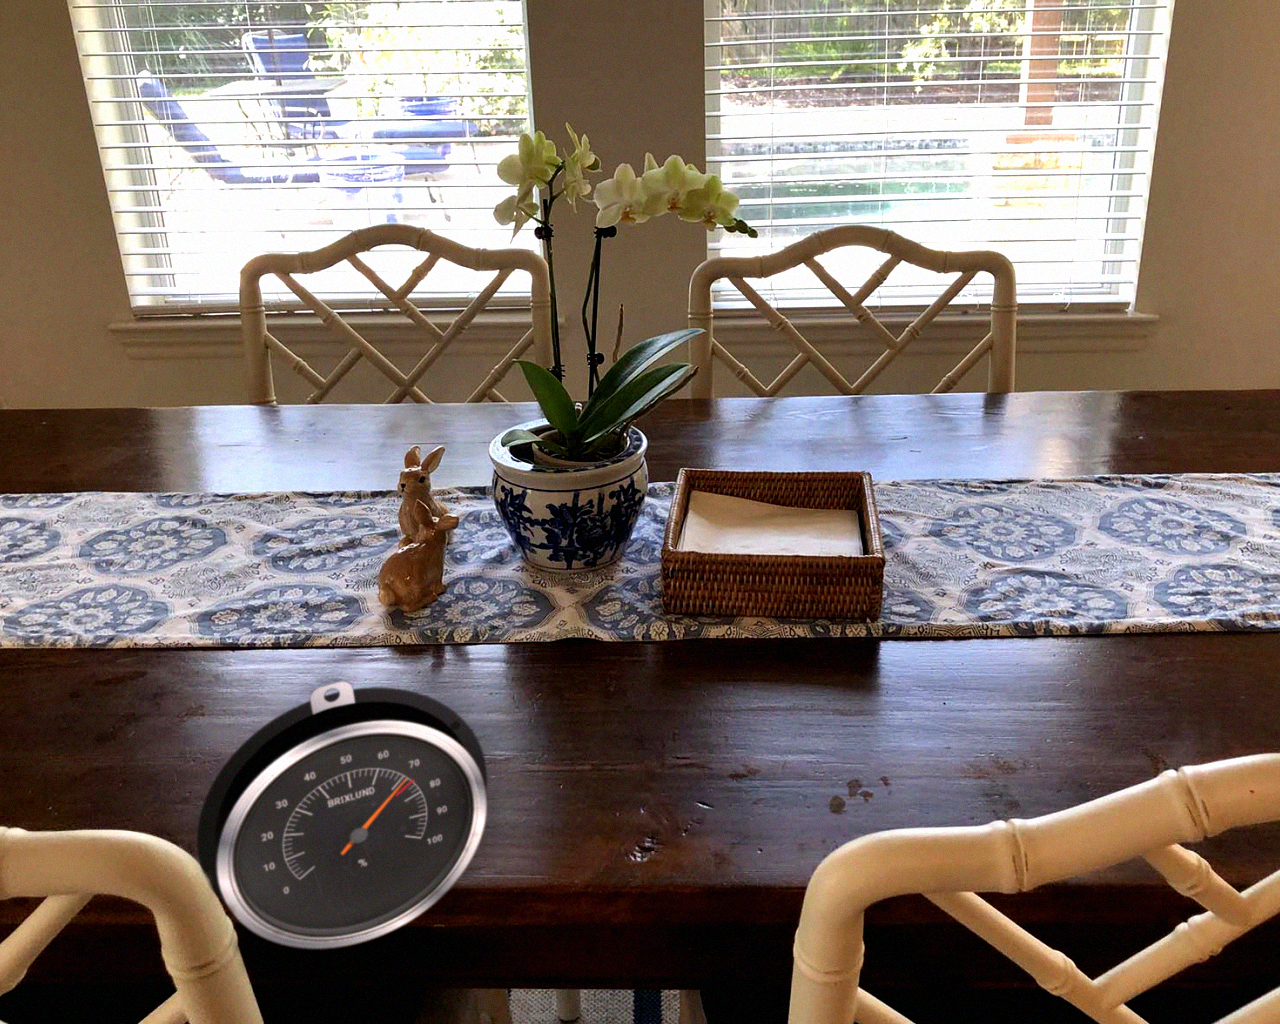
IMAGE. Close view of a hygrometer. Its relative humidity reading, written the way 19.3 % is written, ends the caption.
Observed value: 70 %
